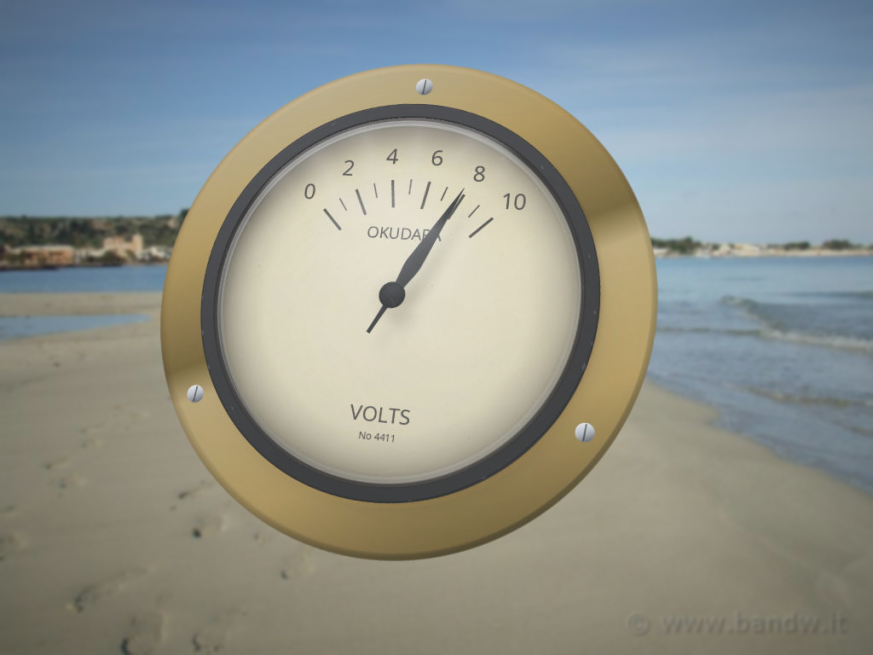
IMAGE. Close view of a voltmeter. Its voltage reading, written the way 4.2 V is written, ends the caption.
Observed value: 8 V
